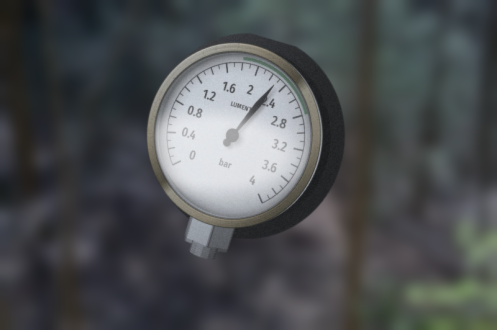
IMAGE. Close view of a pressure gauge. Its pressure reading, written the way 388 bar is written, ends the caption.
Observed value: 2.3 bar
